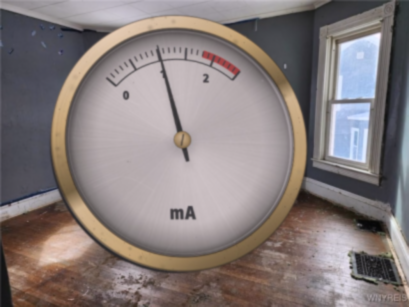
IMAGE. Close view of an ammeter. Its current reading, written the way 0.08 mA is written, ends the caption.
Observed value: 1 mA
